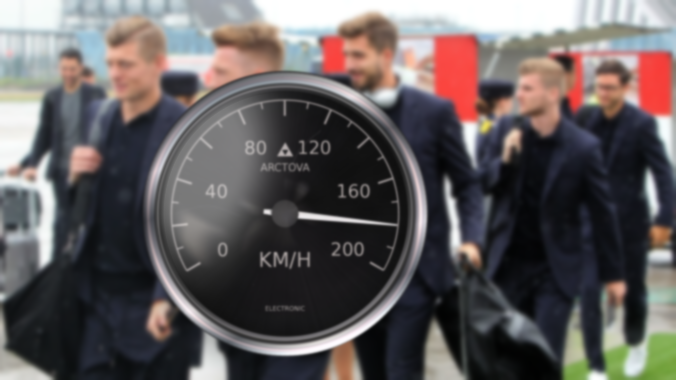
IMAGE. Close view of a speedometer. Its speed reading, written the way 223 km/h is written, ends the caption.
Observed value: 180 km/h
